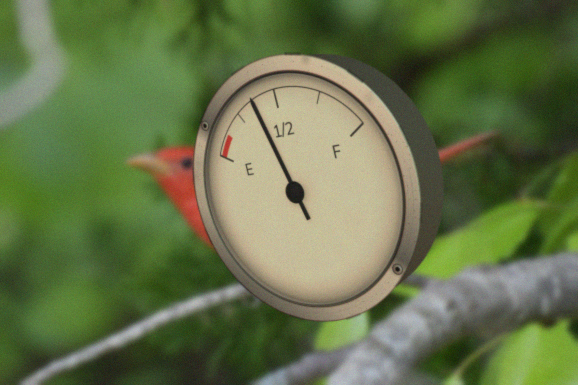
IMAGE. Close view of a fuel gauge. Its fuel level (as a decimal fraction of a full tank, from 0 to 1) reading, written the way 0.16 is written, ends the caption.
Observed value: 0.375
